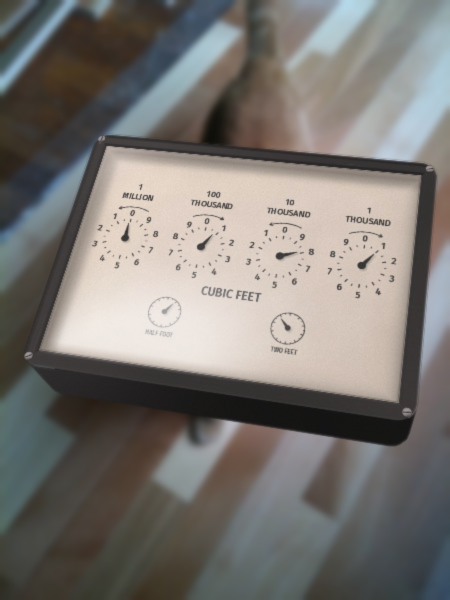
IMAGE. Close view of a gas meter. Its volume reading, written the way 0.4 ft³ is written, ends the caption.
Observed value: 8100 ft³
